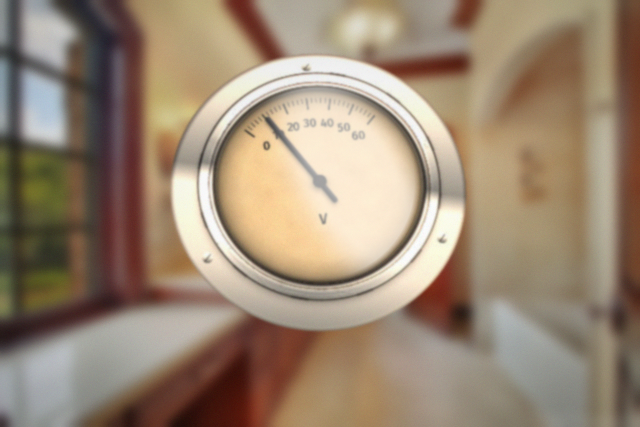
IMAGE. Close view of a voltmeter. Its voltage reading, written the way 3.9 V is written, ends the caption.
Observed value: 10 V
